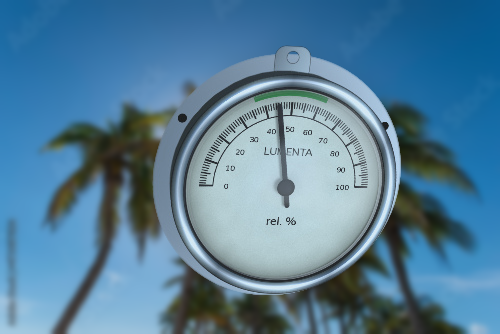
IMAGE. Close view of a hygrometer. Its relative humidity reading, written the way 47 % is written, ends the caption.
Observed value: 45 %
